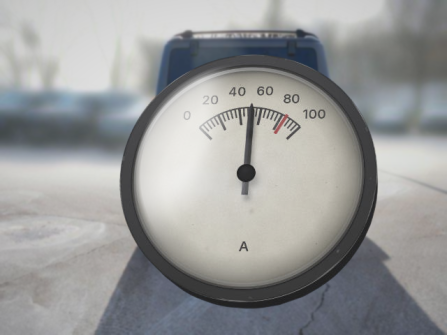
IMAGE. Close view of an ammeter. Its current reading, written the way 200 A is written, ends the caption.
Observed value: 52 A
